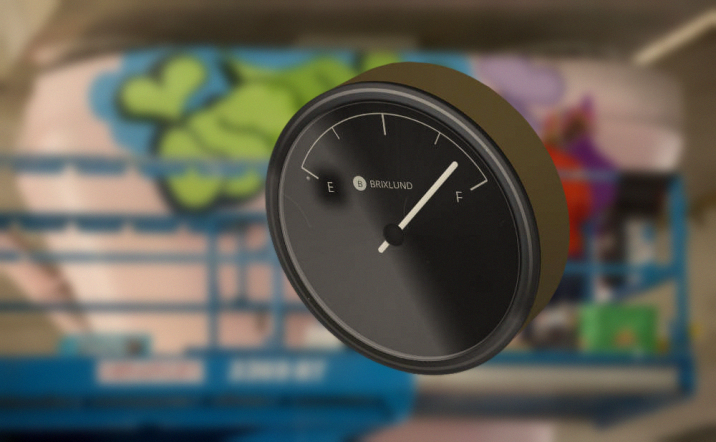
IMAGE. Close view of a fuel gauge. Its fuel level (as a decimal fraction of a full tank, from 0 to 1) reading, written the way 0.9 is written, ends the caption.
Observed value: 0.875
